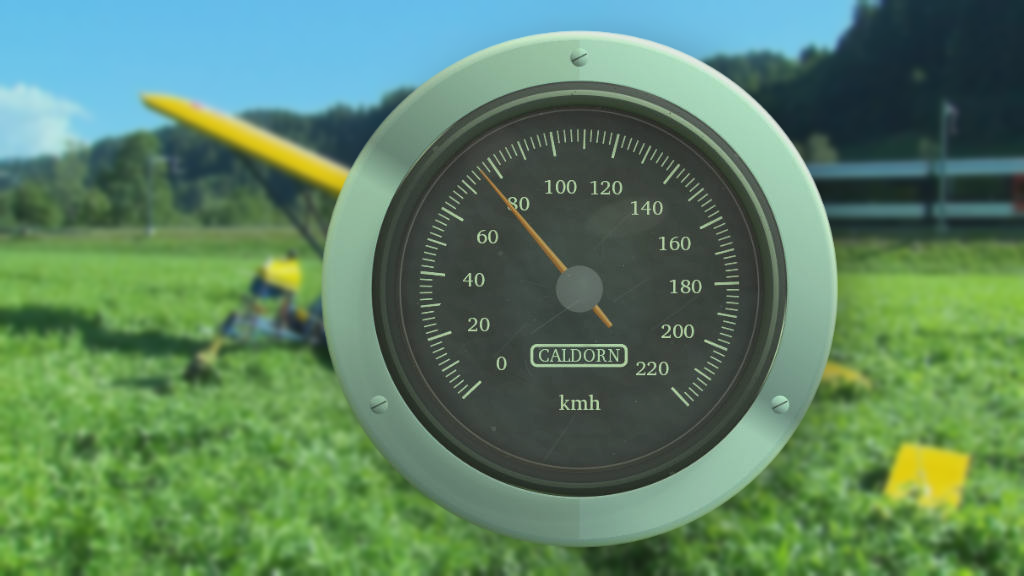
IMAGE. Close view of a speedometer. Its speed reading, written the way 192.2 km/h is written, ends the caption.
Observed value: 76 km/h
